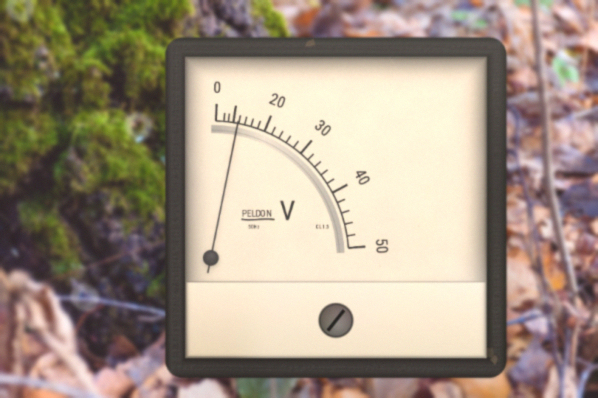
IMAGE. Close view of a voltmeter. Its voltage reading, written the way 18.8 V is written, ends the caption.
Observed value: 12 V
